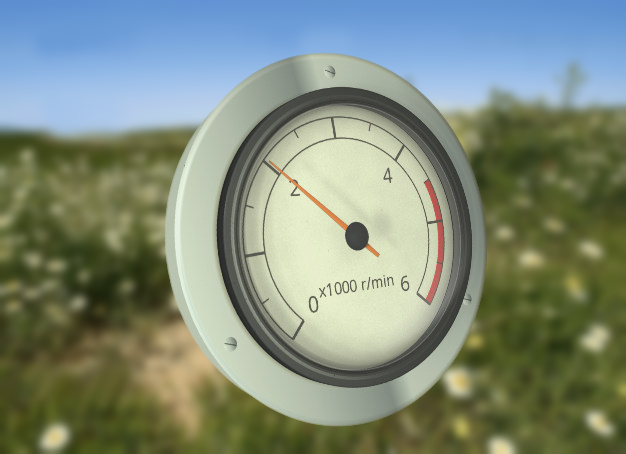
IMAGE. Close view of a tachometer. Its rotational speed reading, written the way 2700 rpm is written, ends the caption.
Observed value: 2000 rpm
